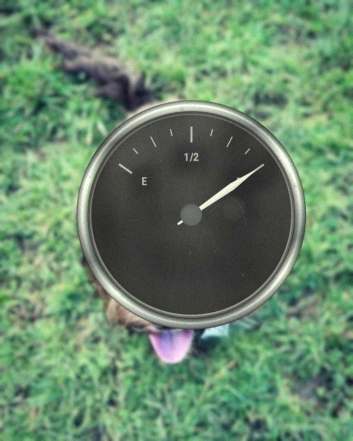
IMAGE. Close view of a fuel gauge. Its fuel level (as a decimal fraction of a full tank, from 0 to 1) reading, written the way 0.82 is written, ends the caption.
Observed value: 1
